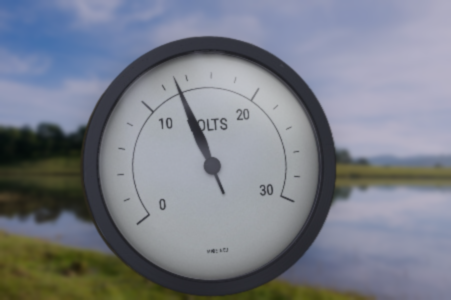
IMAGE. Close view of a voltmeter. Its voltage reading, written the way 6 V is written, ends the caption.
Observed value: 13 V
